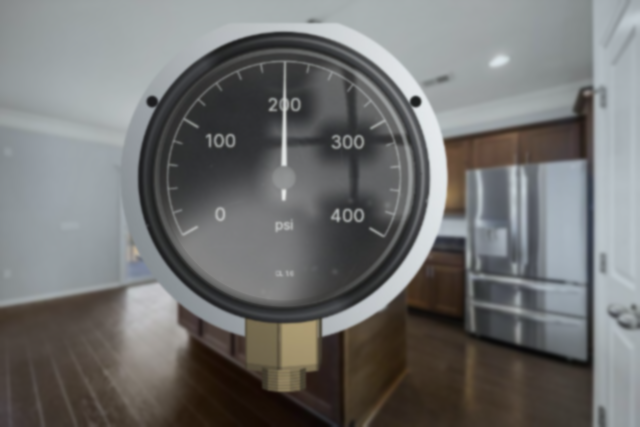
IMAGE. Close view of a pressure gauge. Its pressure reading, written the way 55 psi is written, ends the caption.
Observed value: 200 psi
